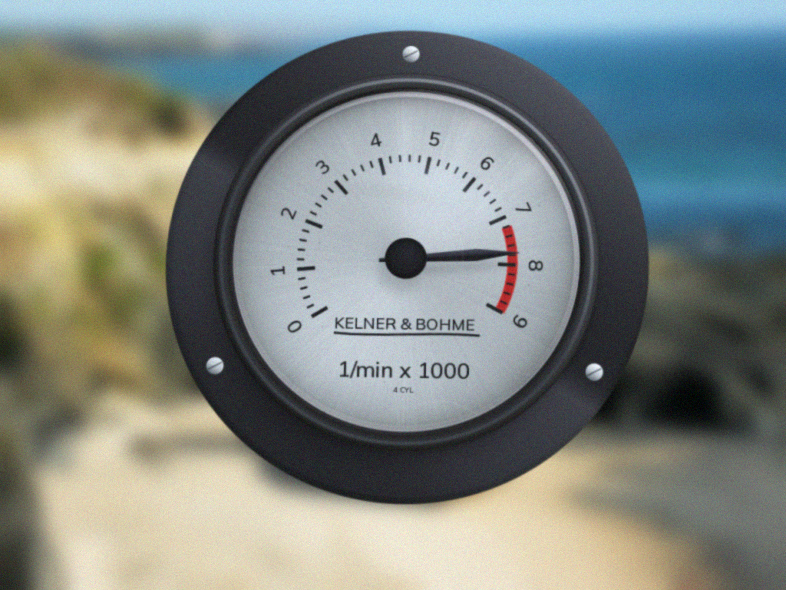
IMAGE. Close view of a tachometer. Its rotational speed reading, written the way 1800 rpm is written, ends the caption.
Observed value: 7800 rpm
